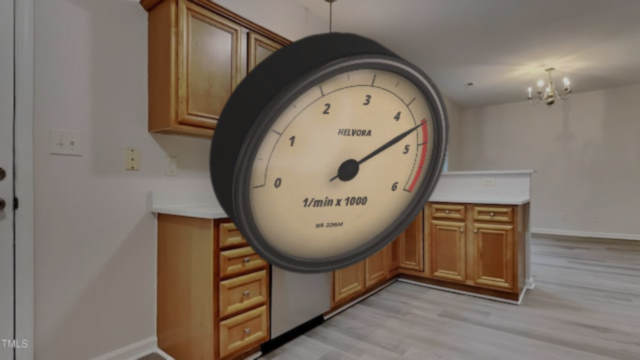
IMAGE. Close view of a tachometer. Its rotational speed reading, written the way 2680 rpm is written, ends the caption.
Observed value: 4500 rpm
